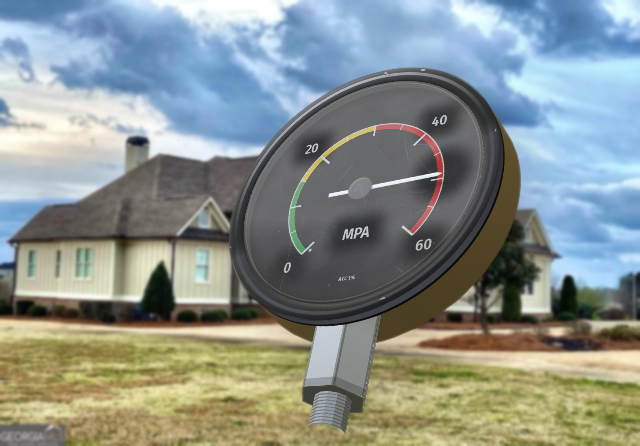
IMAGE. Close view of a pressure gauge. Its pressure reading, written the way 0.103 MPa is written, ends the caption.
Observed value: 50 MPa
